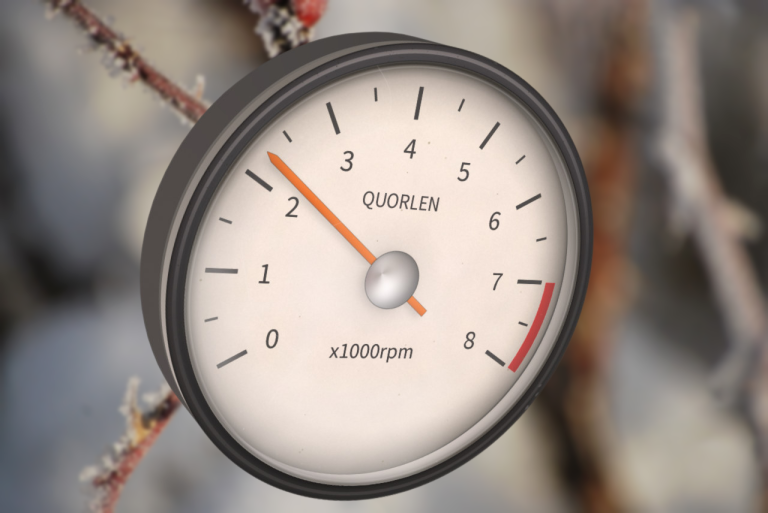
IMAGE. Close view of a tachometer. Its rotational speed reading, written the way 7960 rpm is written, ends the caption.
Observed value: 2250 rpm
